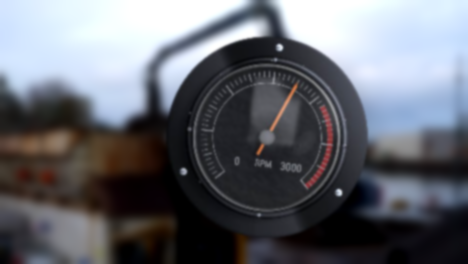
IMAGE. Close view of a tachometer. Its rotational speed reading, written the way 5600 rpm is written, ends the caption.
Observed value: 1750 rpm
